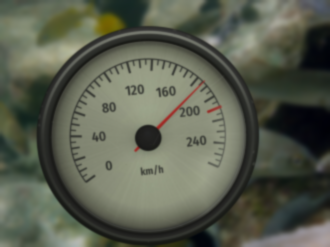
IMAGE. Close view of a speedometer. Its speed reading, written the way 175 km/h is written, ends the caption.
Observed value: 185 km/h
